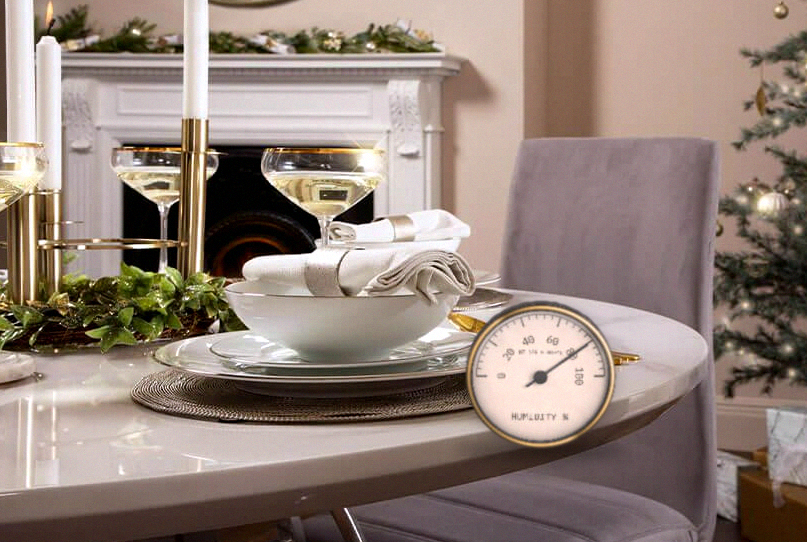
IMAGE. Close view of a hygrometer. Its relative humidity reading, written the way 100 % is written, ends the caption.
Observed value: 80 %
